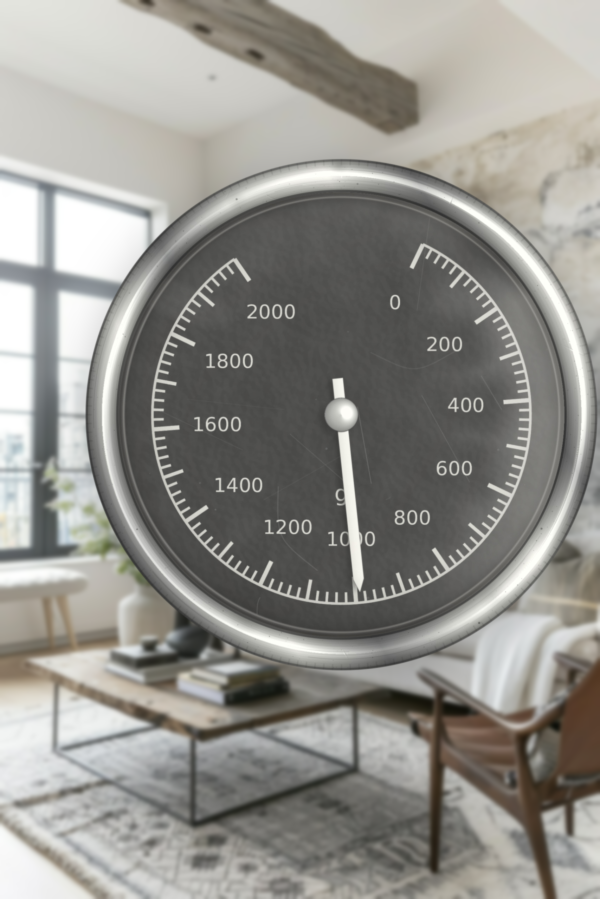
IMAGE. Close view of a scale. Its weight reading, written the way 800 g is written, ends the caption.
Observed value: 990 g
